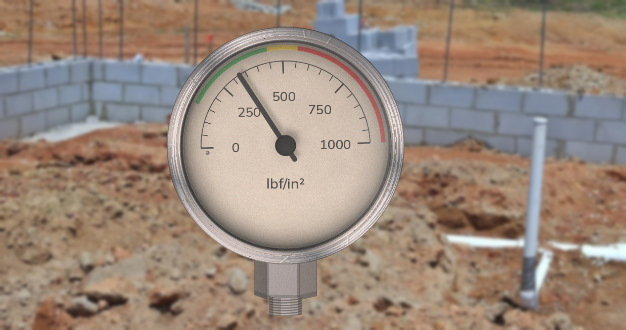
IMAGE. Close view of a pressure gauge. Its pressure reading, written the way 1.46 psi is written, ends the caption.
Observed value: 325 psi
